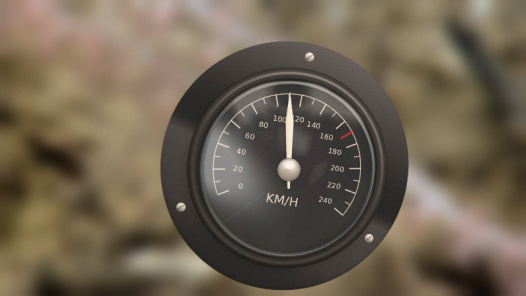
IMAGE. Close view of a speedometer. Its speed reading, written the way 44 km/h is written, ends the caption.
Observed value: 110 km/h
